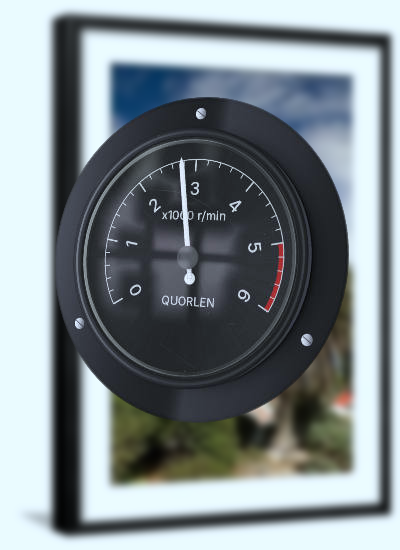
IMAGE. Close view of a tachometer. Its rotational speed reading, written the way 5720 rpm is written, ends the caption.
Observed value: 2800 rpm
